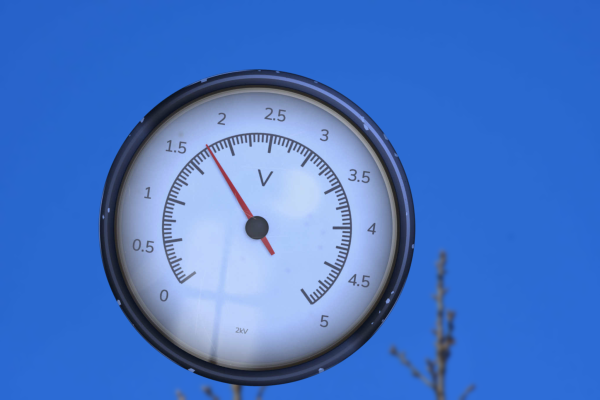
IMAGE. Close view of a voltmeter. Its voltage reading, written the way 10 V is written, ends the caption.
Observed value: 1.75 V
